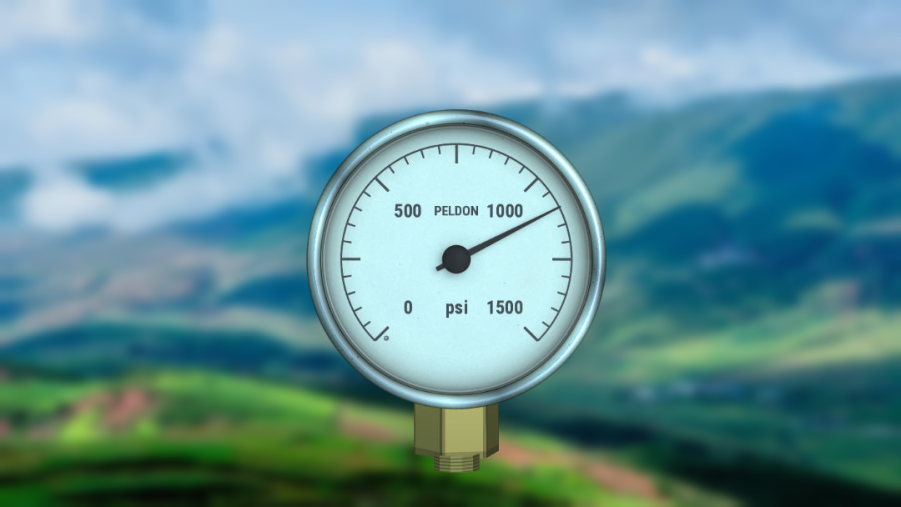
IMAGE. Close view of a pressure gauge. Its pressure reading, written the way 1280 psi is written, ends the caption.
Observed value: 1100 psi
